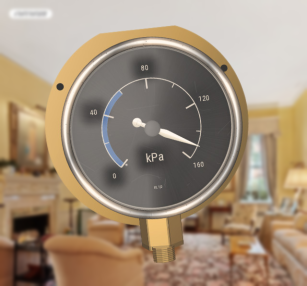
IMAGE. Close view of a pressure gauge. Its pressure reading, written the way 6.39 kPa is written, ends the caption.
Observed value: 150 kPa
